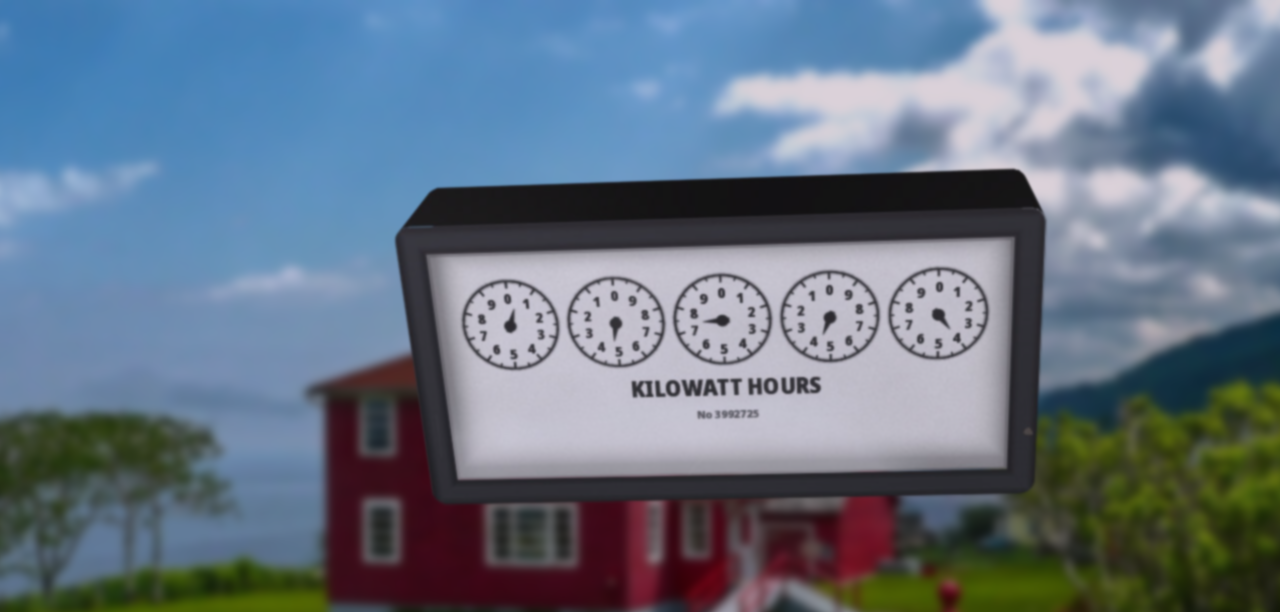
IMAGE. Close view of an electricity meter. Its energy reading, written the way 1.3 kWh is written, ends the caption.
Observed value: 4744 kWh
